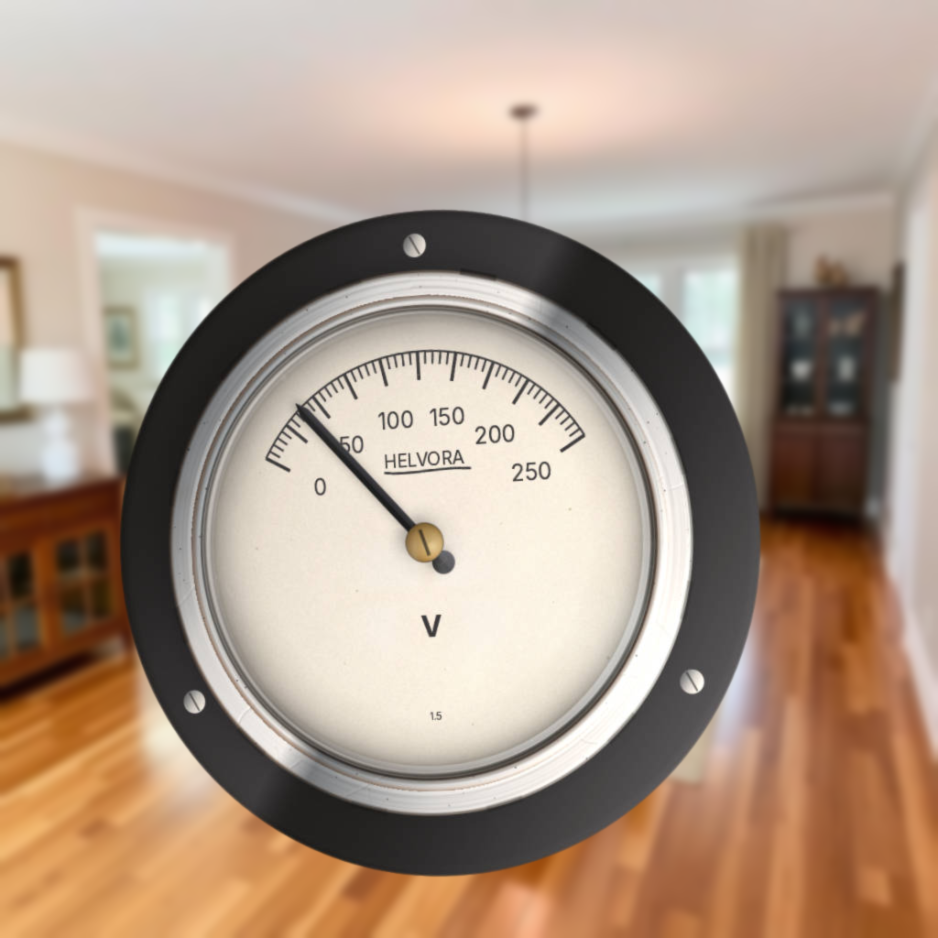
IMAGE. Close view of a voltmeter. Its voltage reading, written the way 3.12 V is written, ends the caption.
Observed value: 40 V
